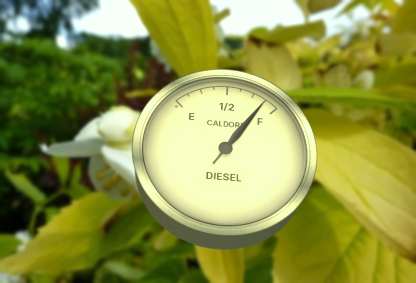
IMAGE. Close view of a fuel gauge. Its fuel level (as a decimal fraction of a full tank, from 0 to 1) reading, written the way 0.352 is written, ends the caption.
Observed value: 0.875
